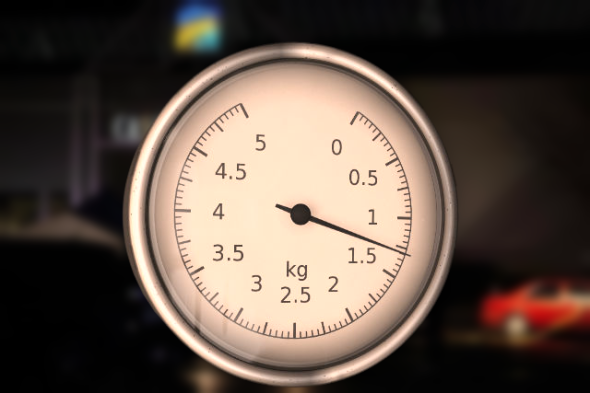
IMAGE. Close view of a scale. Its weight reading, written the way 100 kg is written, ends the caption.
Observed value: 1.3 kg
